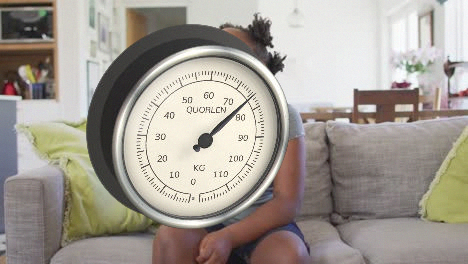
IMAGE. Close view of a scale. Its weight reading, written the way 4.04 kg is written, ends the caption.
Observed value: 75 kg
